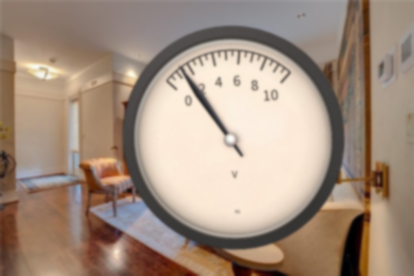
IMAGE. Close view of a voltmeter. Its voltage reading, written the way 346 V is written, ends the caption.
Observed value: 1.5 V
